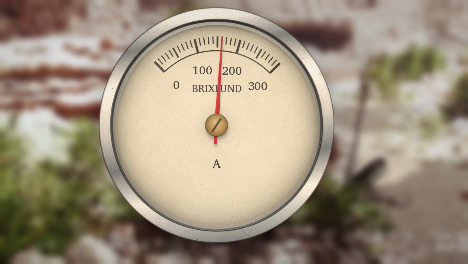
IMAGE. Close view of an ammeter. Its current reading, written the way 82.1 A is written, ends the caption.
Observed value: 160 A
